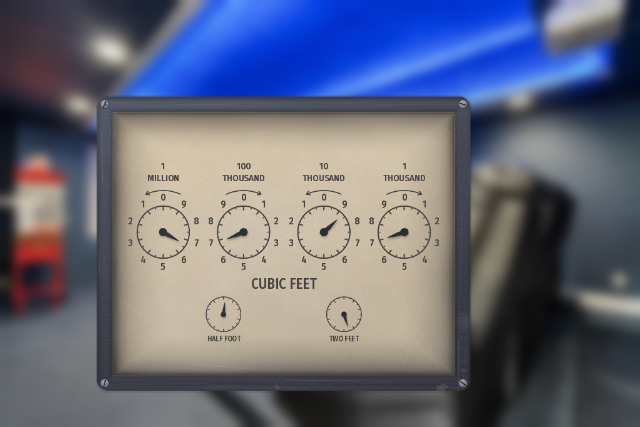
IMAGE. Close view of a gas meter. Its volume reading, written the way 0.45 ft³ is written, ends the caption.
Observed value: 668700 ft³
